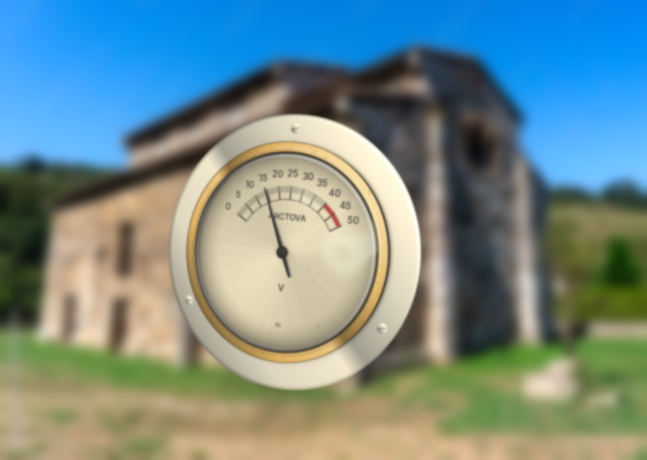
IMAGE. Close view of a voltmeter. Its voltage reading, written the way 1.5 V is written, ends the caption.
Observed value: 15 V
